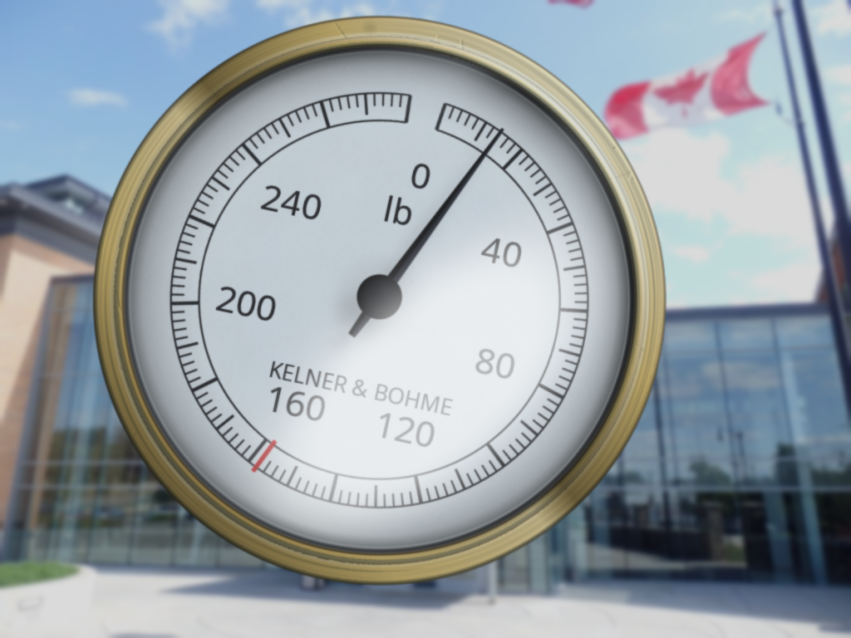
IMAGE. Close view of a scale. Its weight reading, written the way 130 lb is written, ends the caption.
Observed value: 14 lb
